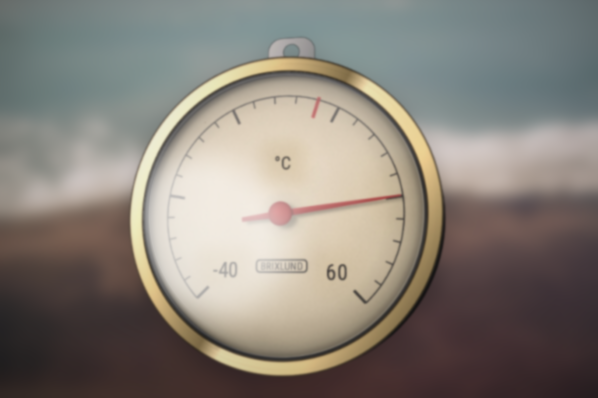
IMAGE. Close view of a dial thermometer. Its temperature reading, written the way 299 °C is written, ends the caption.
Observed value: 40 °C
